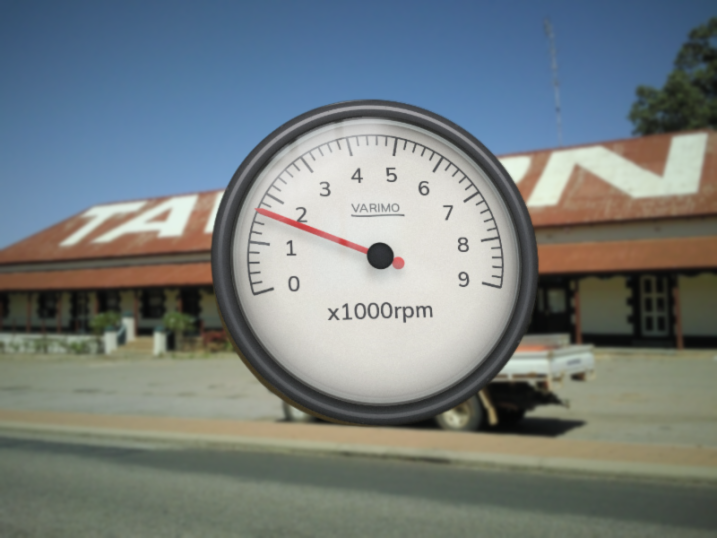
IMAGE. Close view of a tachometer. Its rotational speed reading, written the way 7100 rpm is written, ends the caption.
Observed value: 1600 rpm
